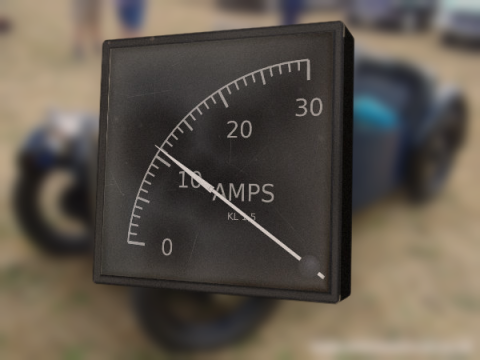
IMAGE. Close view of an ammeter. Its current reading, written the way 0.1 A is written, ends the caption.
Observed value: 11 A
